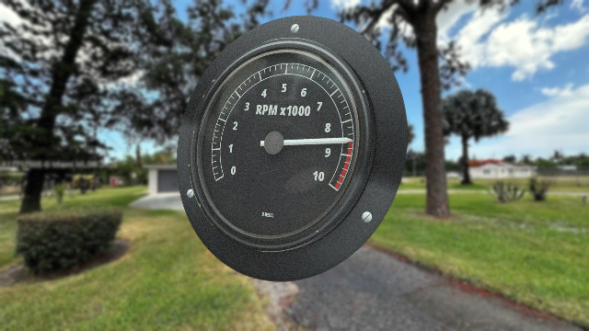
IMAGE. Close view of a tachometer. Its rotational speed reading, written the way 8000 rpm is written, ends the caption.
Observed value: 8600 rpm
